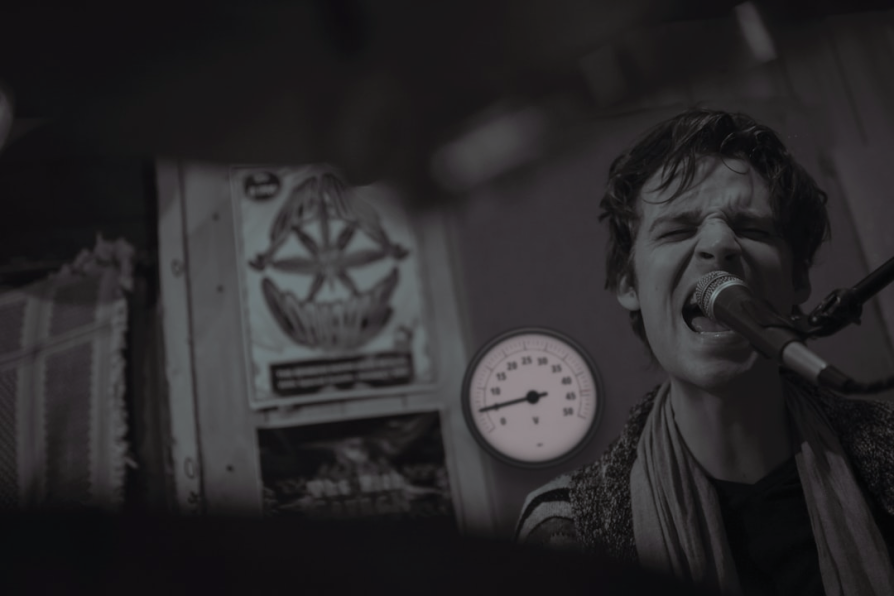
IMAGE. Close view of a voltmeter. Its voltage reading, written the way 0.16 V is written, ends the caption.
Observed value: 5 V
